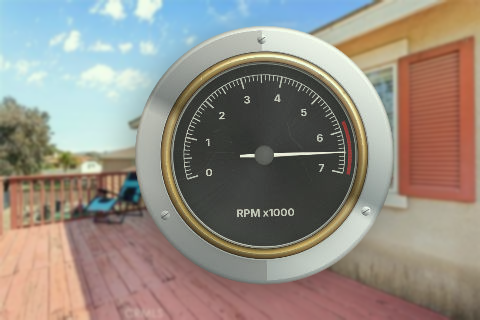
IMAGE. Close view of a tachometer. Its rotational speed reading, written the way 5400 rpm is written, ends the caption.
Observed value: 6500 rpm
